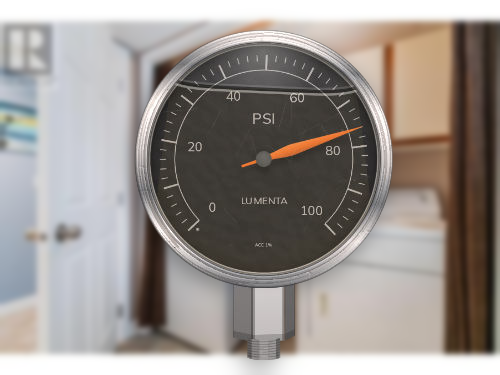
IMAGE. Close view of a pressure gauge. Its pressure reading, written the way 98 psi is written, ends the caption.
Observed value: 76 psi
